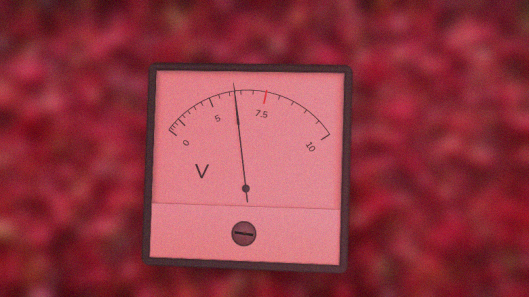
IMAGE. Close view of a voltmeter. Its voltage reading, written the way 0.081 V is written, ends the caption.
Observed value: 6.25 V
